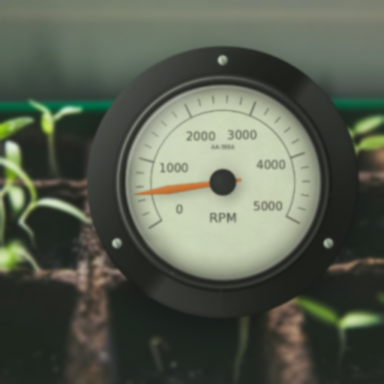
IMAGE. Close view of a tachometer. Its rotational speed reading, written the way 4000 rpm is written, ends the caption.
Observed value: 500 rpm
